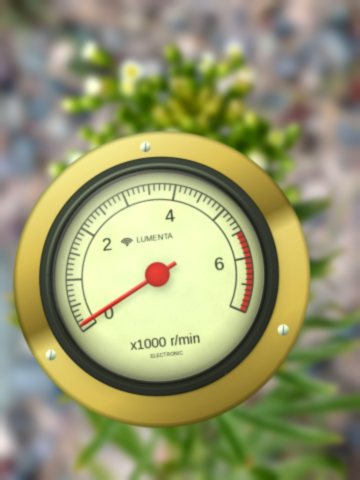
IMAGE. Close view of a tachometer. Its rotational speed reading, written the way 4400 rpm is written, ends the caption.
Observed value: 100 rpm
